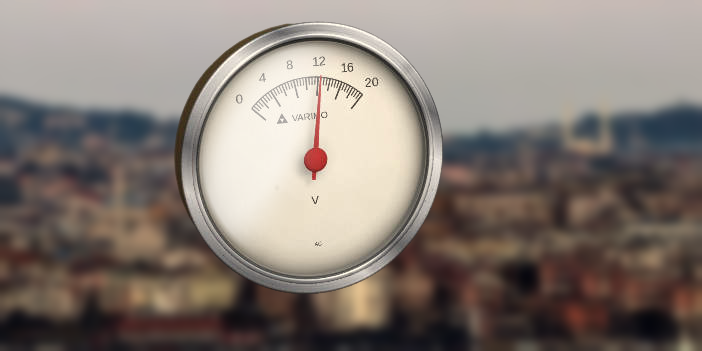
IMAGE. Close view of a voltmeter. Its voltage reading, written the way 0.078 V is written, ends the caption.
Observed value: 12 V
